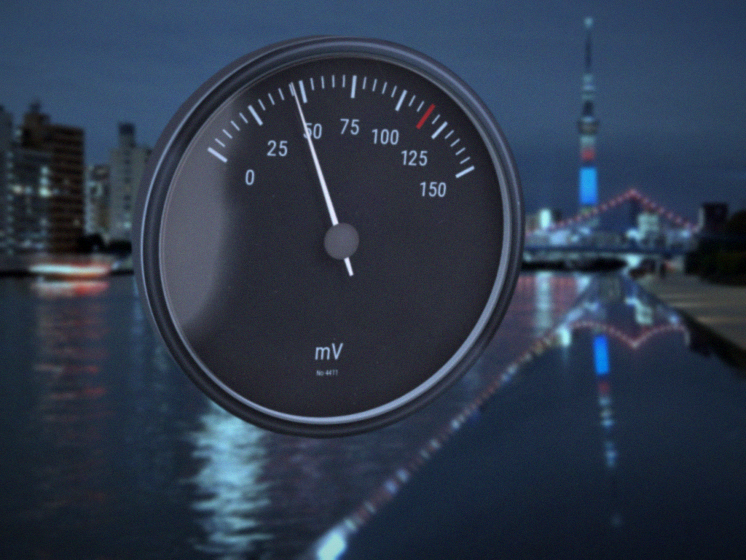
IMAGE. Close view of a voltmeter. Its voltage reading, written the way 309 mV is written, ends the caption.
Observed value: 45 mV
